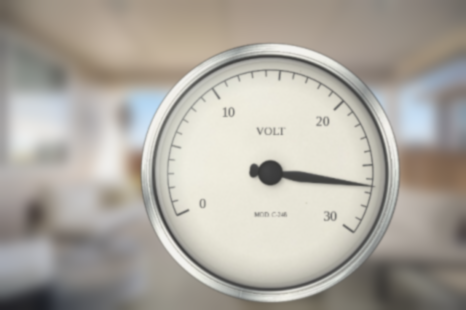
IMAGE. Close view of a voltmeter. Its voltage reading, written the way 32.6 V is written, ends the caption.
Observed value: 26.5 V
